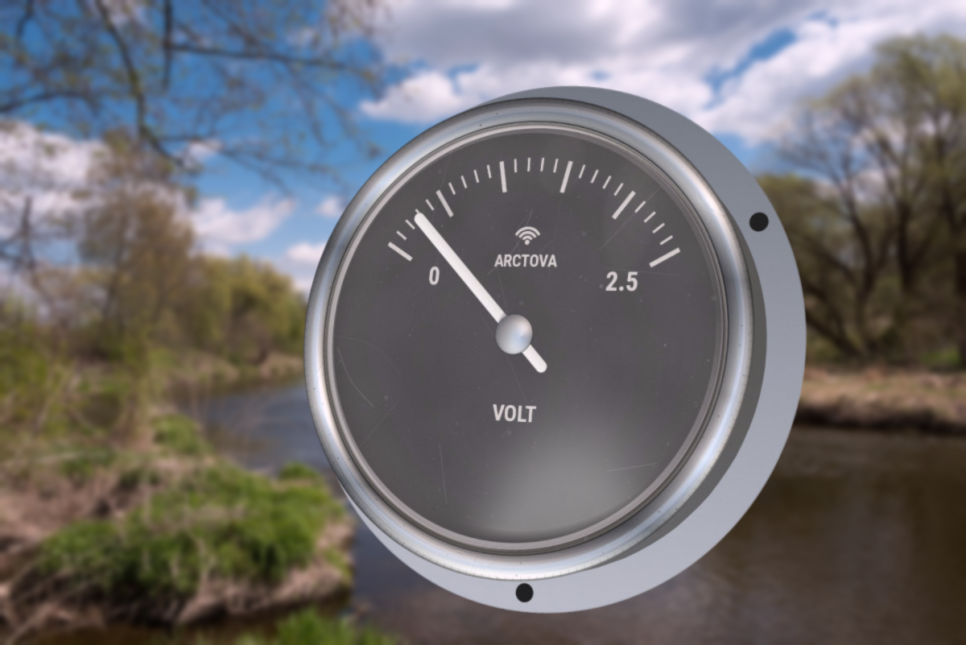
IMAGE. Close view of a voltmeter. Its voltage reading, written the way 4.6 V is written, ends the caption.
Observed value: 0.3 V
